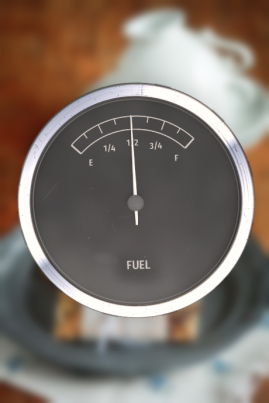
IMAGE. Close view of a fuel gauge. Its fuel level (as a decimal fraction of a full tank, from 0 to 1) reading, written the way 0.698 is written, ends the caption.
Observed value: 0.5
